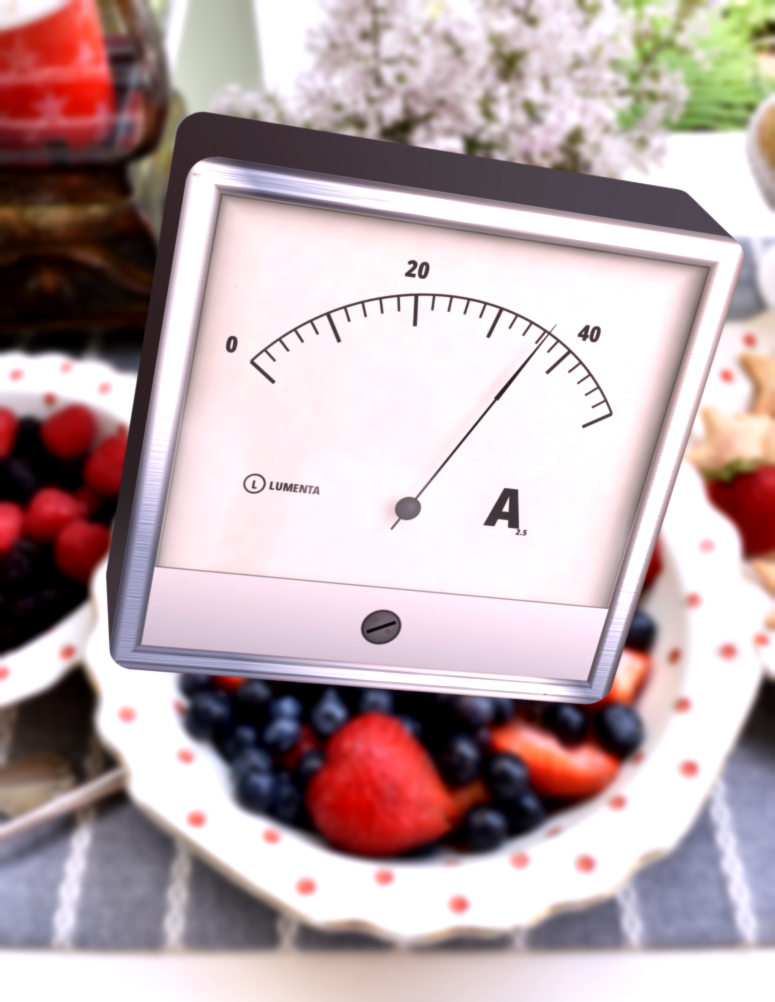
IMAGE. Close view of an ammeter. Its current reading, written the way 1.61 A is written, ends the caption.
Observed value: 36 A
